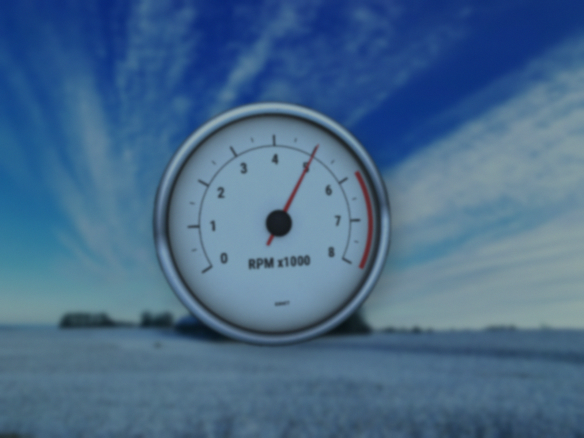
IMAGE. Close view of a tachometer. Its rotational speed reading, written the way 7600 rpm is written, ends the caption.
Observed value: 5000 rpm
